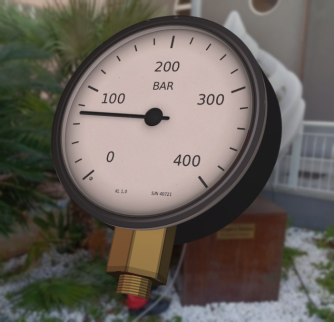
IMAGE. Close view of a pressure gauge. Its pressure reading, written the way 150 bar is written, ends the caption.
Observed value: 70 bar
